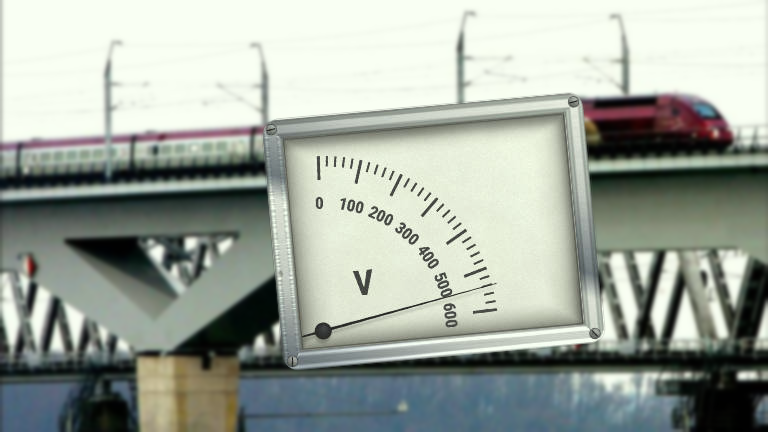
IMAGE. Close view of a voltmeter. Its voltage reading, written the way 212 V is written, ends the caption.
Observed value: 540 V
